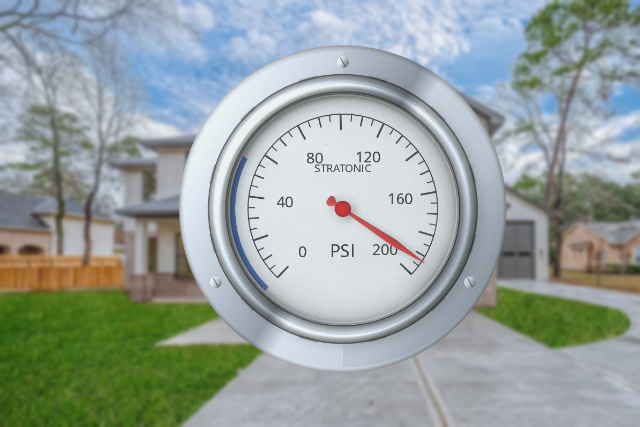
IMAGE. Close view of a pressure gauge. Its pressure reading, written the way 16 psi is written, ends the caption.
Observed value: 192.5 psi
